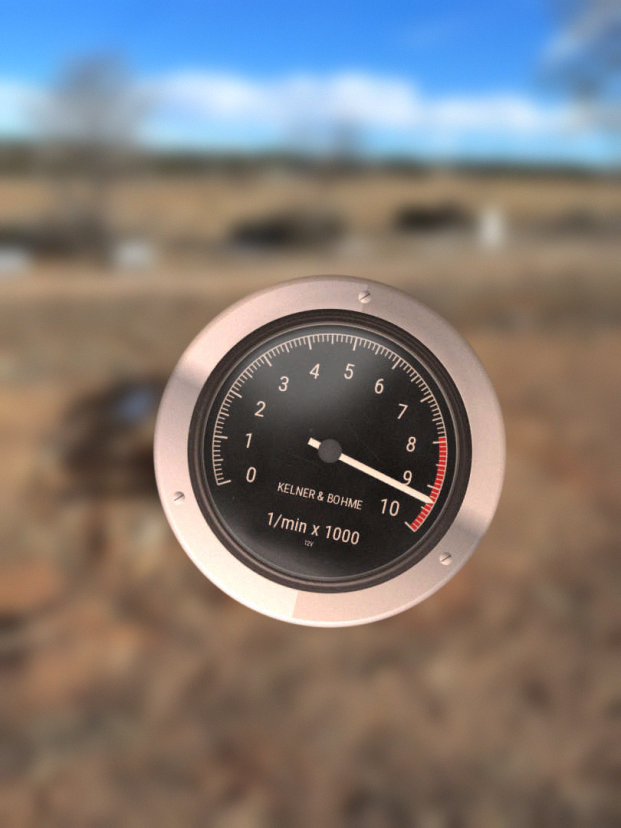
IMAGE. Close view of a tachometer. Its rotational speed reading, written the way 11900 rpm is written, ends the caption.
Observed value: 9300 rpm
